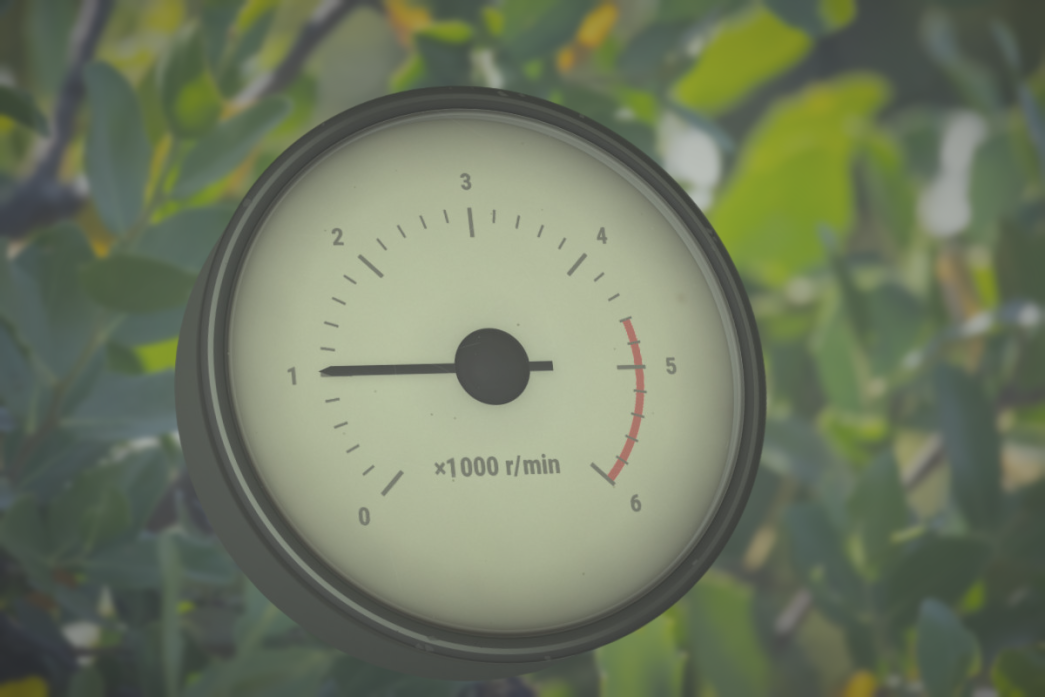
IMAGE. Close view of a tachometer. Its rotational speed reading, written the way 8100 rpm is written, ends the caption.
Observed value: 1000 rpm
